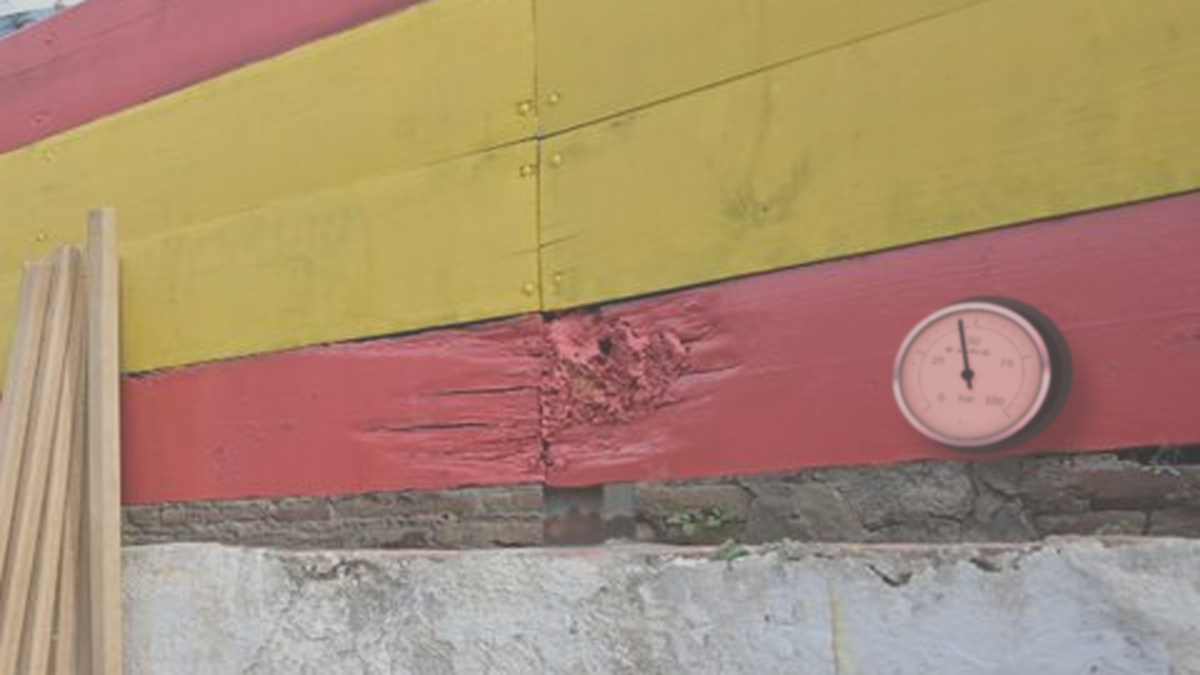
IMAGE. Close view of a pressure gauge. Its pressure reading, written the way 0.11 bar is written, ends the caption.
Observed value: 45 bar
